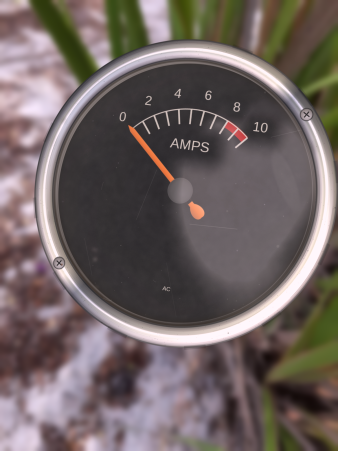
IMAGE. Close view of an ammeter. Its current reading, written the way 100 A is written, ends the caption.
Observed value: 0 A
